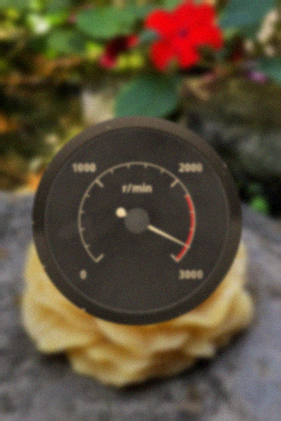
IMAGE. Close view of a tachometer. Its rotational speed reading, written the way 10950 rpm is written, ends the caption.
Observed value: 2800 rpm
